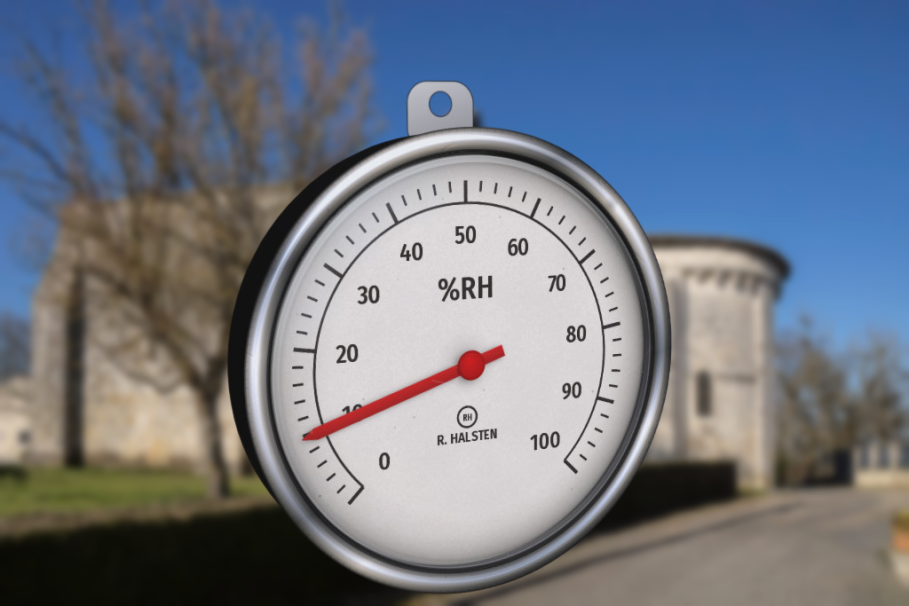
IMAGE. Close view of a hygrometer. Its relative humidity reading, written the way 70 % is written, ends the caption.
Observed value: 10 %
